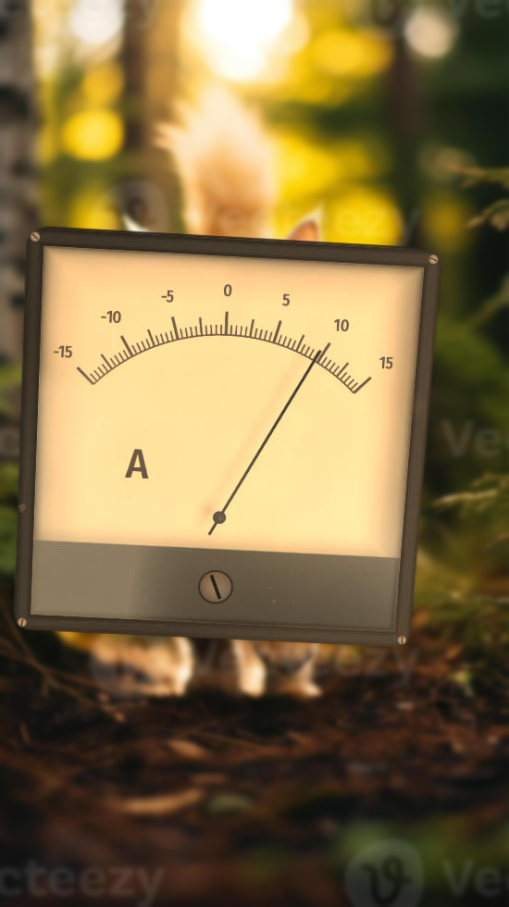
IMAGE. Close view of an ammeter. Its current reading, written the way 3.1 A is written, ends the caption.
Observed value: 9.5 A
